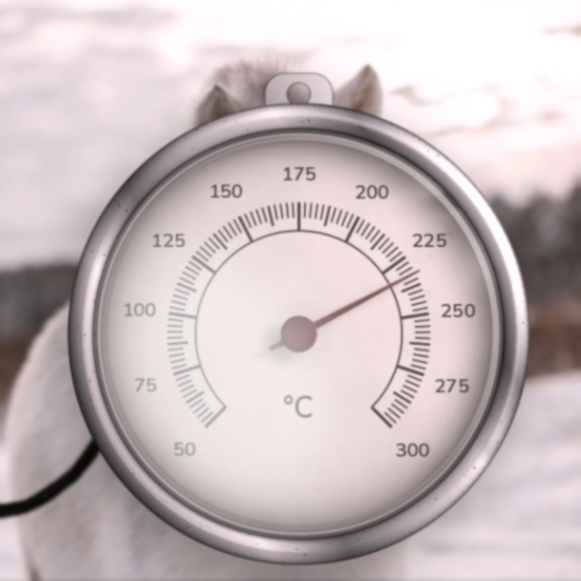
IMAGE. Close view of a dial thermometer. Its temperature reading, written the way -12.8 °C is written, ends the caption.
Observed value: 232.5 °C
